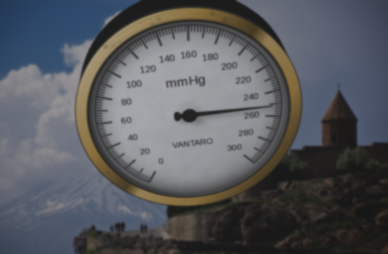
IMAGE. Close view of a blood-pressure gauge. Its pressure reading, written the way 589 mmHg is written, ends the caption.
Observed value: 250 mmHg
